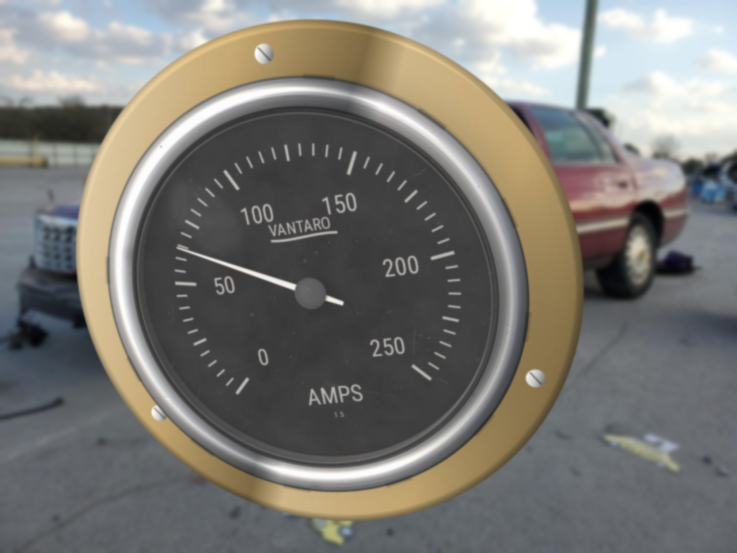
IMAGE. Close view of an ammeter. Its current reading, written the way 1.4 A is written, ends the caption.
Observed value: 65 A
